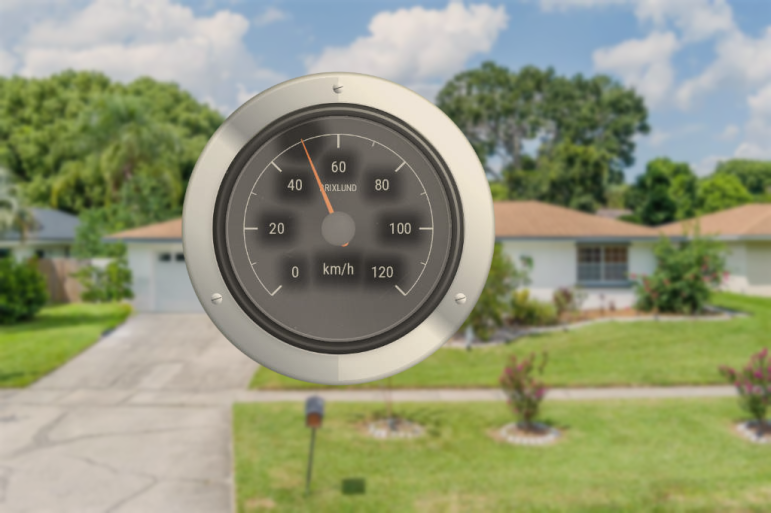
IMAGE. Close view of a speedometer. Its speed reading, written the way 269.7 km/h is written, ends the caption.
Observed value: 50 km/h
